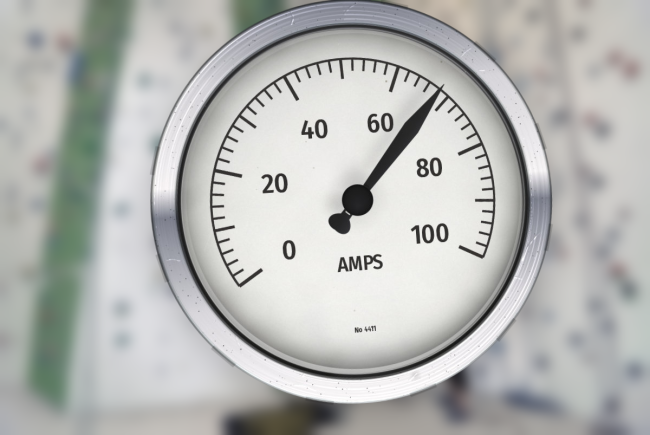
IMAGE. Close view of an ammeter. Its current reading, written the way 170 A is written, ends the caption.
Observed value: 68 A
